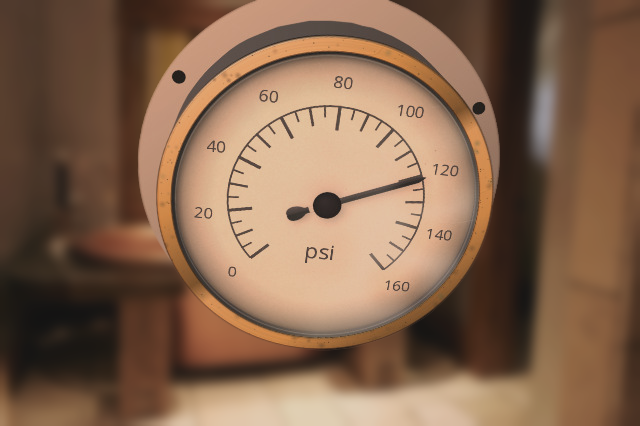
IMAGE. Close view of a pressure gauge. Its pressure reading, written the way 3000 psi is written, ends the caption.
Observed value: 120 psi
